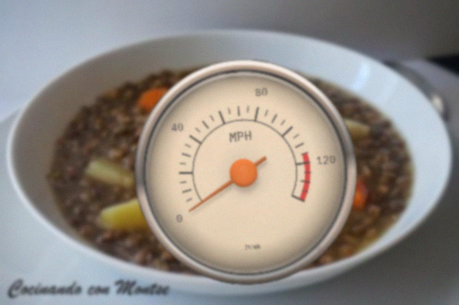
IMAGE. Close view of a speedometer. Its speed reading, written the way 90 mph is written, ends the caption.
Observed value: 0 mph
